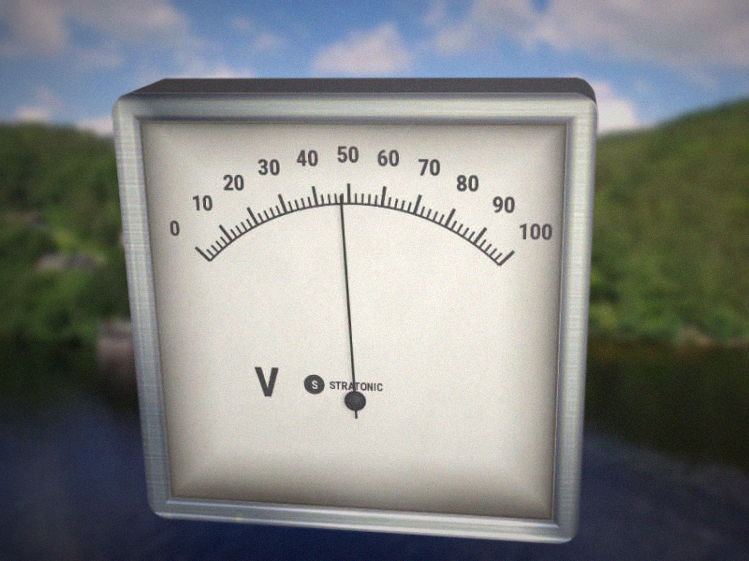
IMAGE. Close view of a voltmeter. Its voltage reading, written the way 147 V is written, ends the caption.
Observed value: 48 V
